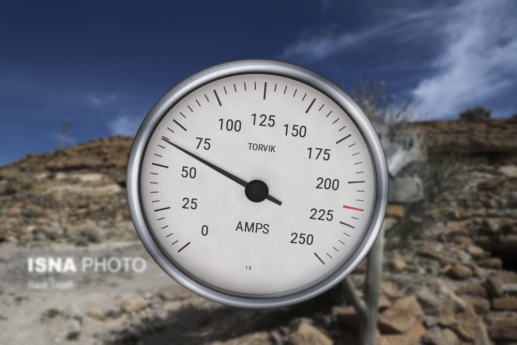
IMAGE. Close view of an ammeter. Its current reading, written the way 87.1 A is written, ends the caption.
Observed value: 65 A
